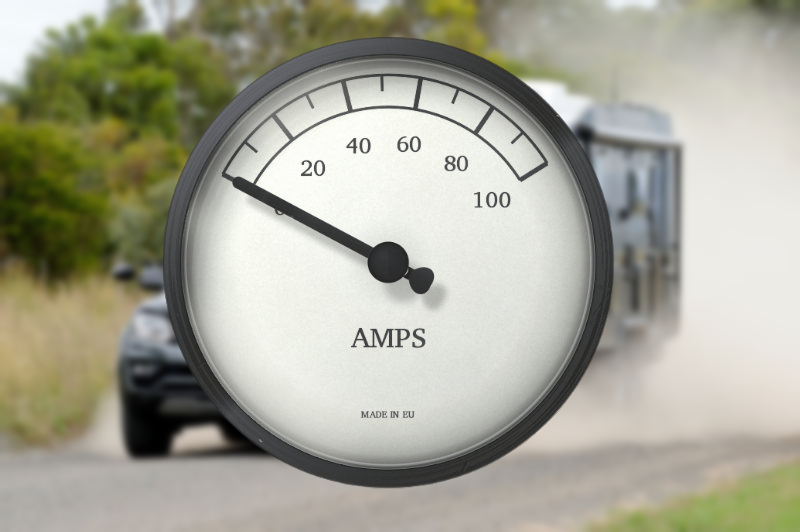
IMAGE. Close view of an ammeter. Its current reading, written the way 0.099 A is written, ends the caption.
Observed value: 0 A
